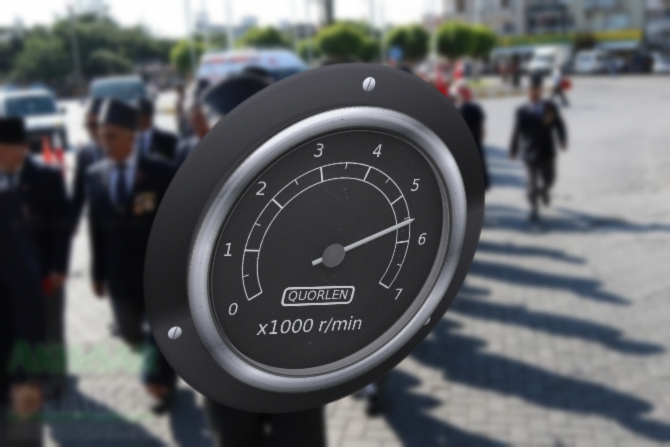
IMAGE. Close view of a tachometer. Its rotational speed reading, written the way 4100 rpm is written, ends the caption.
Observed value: 5500 rpm
